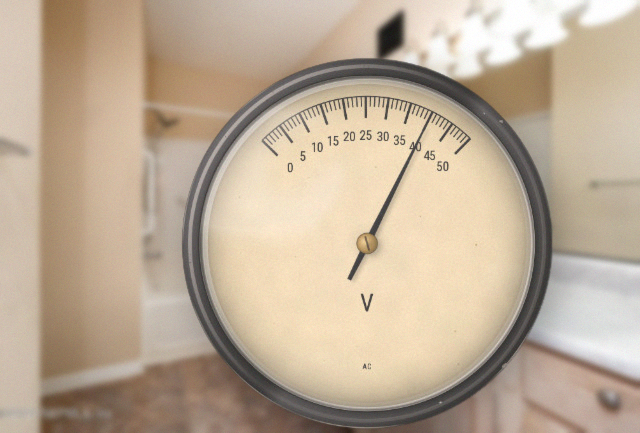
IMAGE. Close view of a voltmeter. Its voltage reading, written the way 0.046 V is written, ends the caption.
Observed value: 40 V
